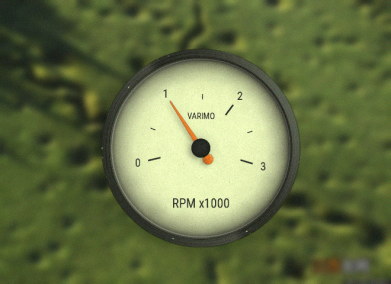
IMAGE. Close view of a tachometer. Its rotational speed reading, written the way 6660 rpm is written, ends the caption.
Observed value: 1000 rpm
